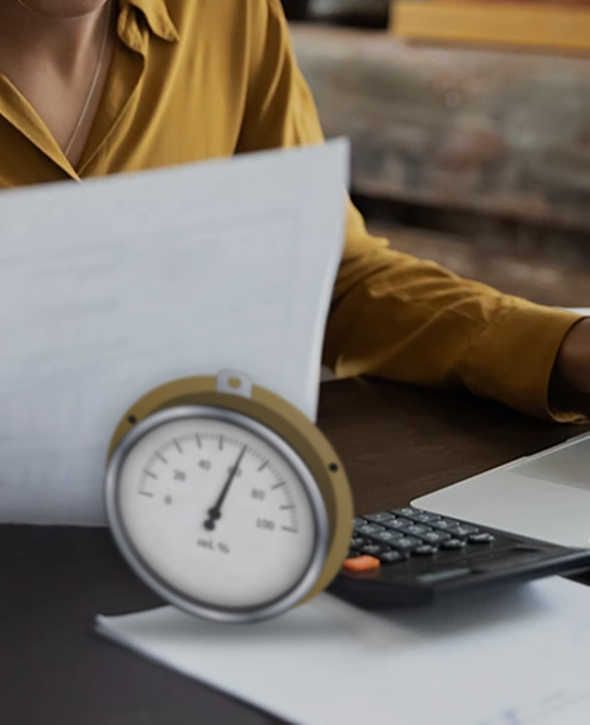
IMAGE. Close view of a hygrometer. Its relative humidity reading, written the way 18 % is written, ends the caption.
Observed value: 60 %
